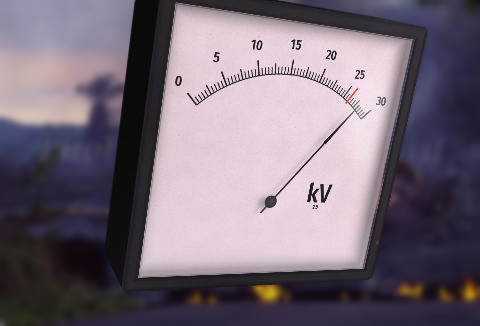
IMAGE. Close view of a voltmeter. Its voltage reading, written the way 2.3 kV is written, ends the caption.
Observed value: 27.5 kV
